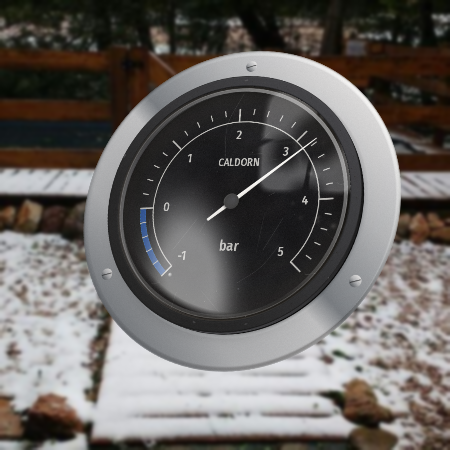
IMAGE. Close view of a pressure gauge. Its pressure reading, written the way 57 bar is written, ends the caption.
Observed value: 3.2 bar
